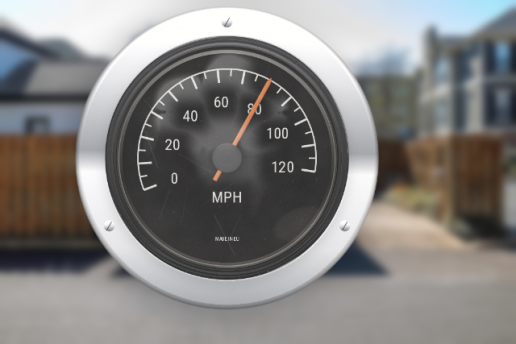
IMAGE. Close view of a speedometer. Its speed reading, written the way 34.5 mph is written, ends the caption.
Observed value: 80 mph
